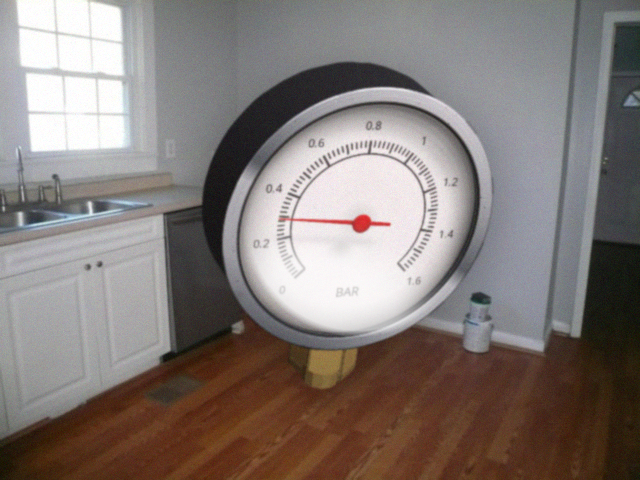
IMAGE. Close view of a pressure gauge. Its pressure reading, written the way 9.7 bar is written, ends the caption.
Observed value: 0.3 bar
